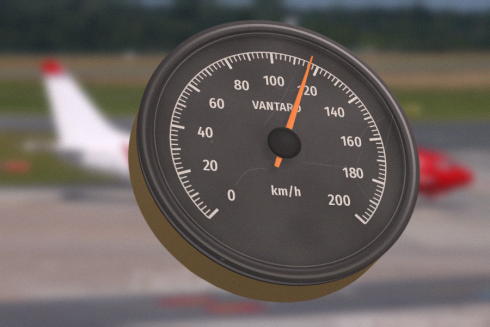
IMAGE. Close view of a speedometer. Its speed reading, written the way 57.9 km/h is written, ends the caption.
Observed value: 116 km/h
